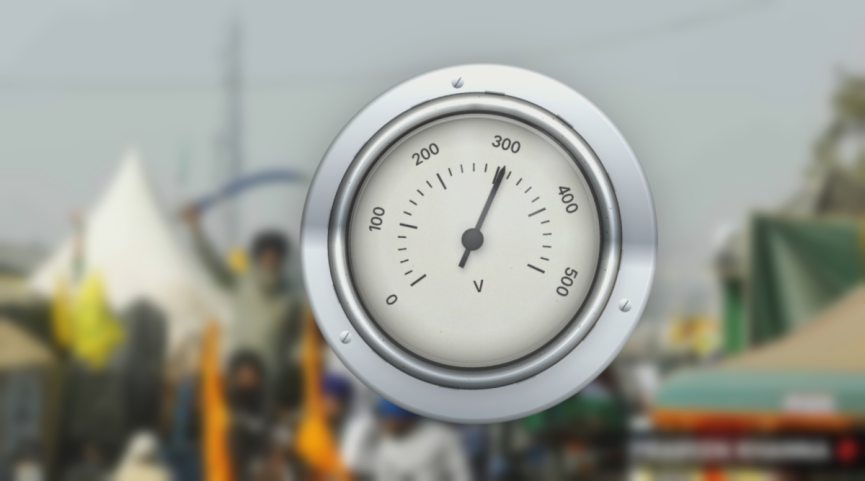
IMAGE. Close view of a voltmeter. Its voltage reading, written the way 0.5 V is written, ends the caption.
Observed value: 310 V
